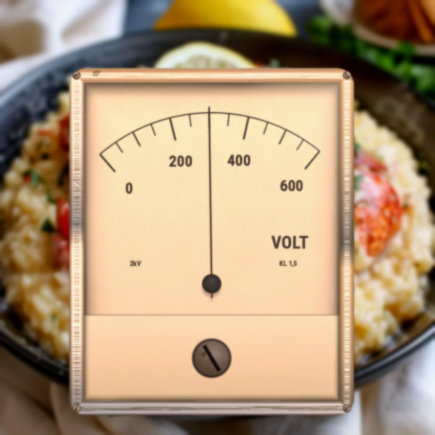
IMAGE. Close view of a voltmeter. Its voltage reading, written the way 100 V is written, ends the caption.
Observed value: 300 V
